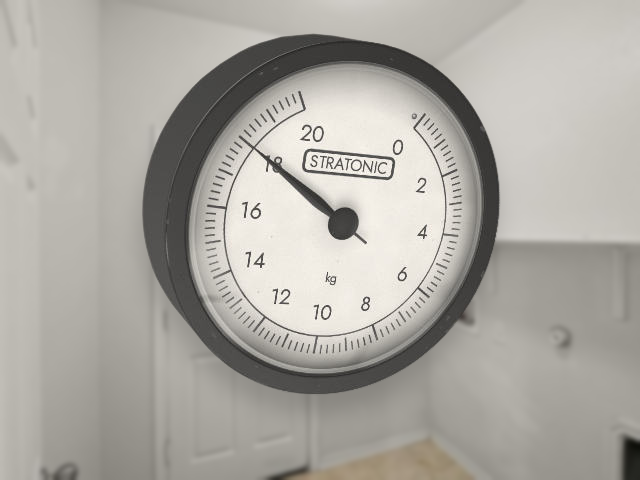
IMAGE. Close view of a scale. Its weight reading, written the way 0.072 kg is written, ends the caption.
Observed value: 18 kg
